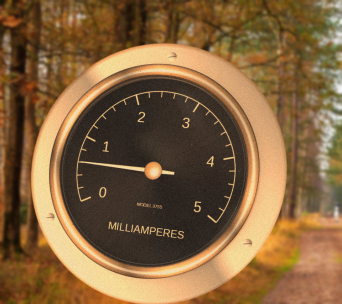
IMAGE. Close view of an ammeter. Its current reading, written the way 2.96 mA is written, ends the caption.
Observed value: 0.6 mA
